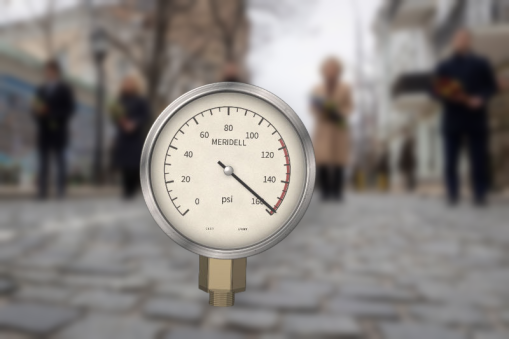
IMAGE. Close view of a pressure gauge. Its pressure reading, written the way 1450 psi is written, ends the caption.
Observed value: 157.5 psi
